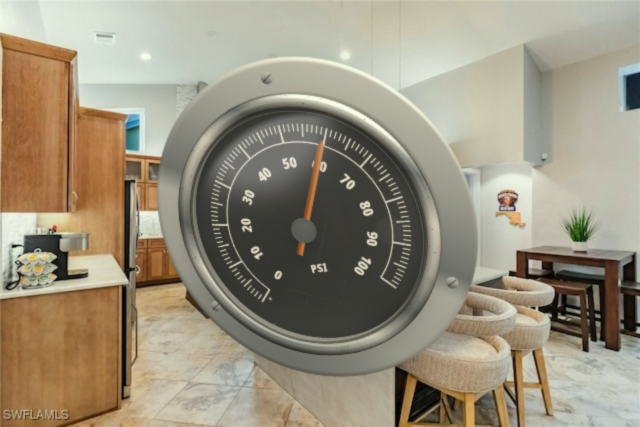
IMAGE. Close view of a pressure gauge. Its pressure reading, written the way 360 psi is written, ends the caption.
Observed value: 60 psi
